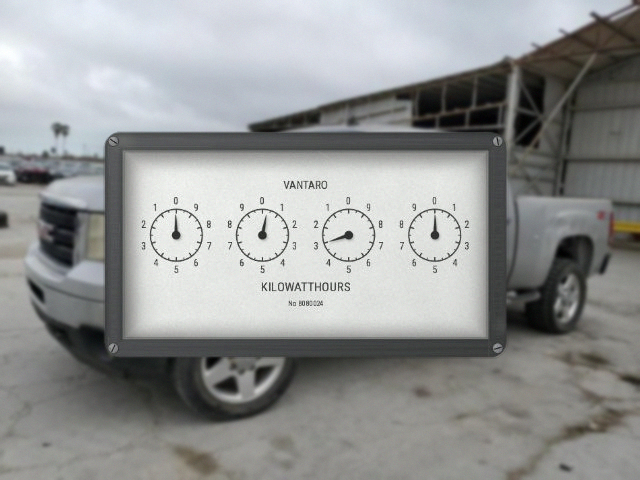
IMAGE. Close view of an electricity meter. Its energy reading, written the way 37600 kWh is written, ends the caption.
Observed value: 30 kWh
